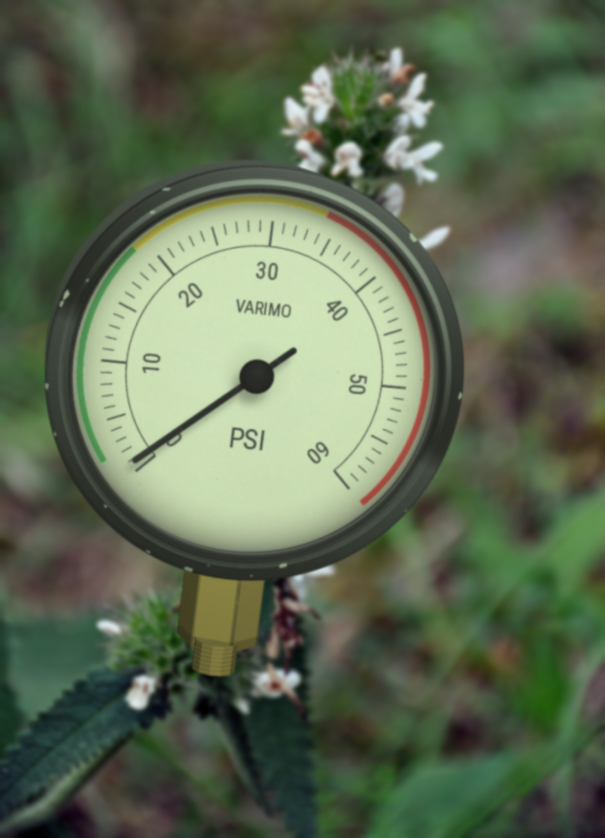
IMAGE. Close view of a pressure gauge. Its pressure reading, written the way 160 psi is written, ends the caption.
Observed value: 1 psi
